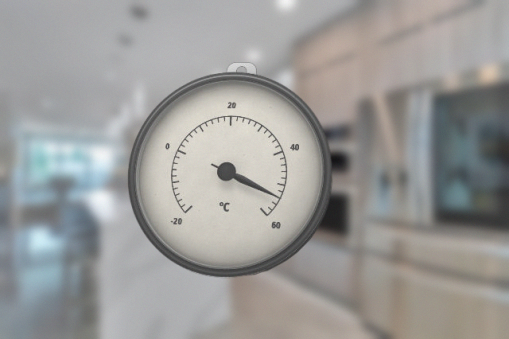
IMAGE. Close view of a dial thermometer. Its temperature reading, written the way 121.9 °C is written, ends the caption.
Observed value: 54 °C
